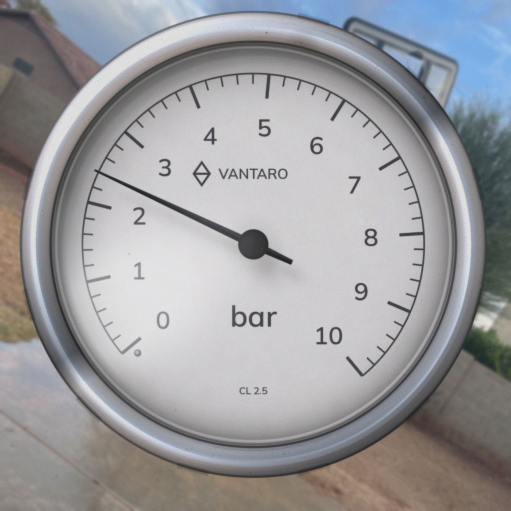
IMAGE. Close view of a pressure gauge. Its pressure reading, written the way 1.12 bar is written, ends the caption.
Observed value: 2.4 bar
